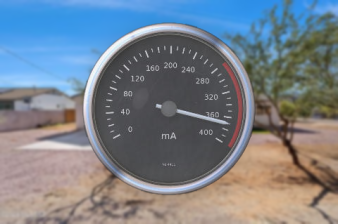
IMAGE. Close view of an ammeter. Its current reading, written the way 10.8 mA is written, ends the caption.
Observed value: 370 mA
